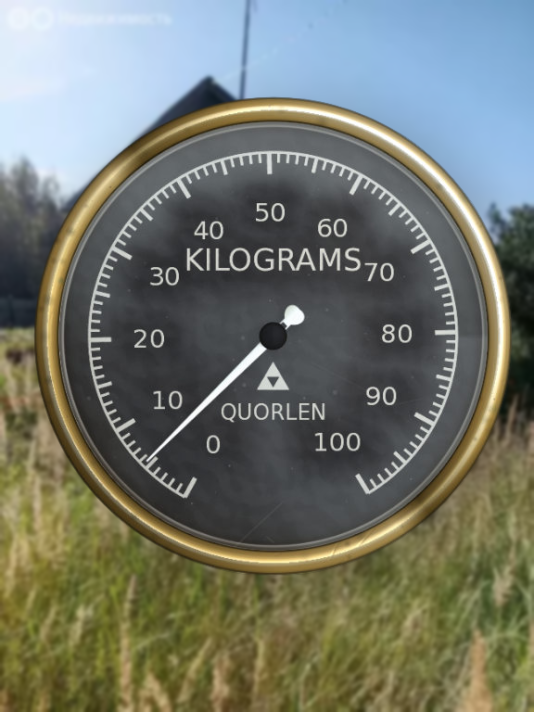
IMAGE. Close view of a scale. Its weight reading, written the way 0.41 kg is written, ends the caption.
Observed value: 5.5 kg
